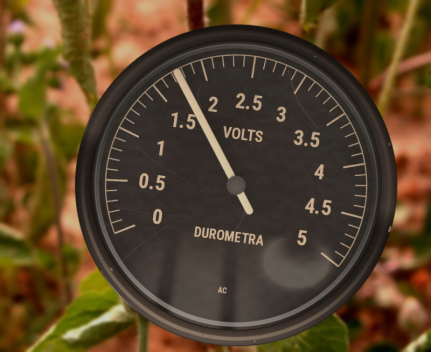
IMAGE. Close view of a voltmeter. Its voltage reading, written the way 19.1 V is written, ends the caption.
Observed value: 1.75 V
